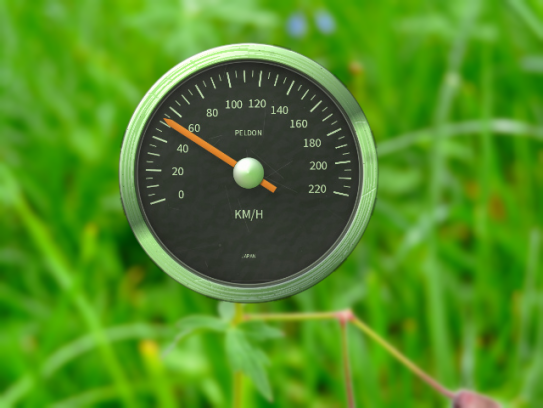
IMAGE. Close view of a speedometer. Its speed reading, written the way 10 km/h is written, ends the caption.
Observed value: 52.5 km/h
